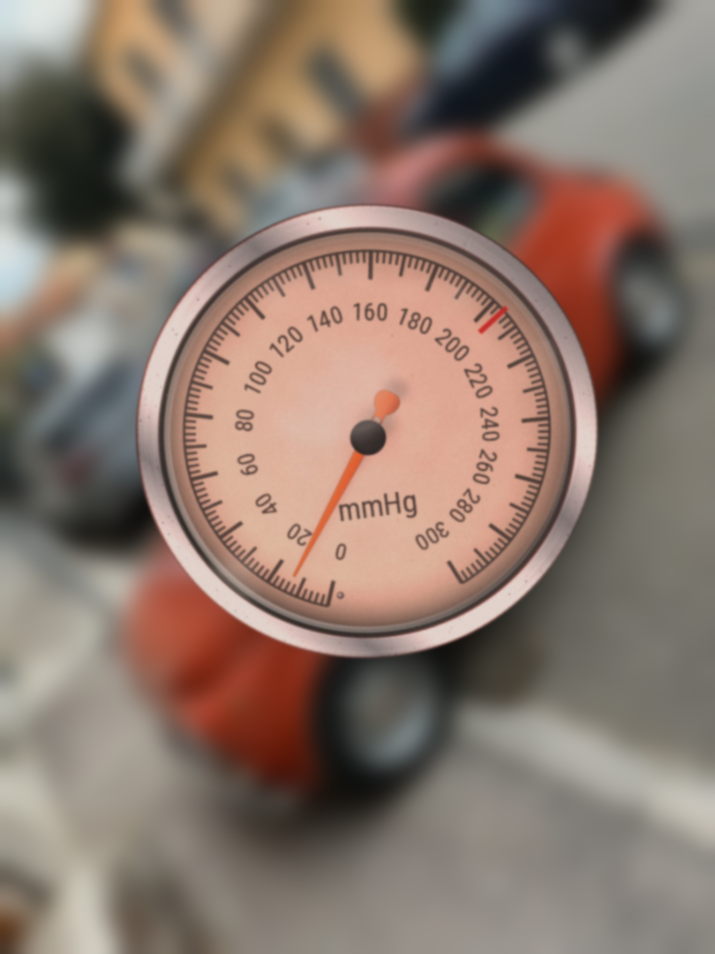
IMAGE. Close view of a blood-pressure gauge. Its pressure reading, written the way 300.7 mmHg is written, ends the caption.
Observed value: 14 mmHg
